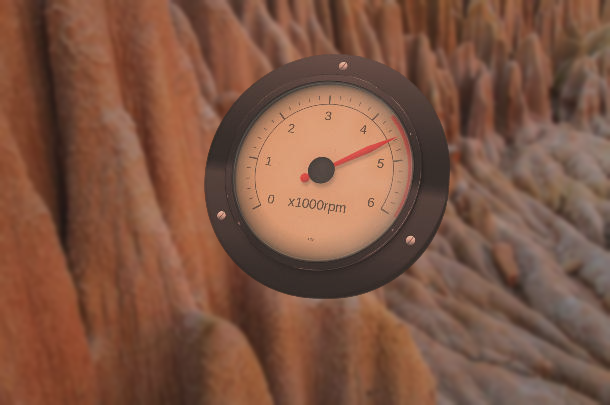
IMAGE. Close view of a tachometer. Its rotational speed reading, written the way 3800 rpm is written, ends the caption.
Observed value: 4600 rpm
